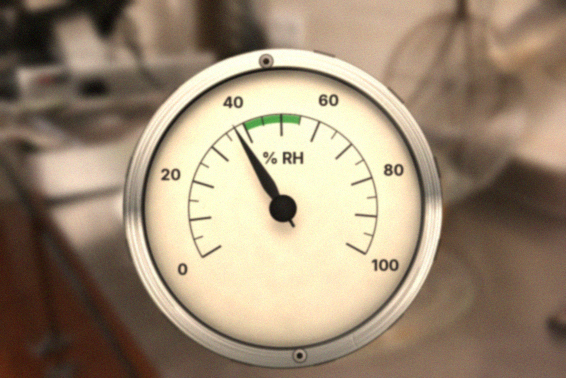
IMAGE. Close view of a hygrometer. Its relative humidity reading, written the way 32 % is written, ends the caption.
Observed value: 37.5 %
